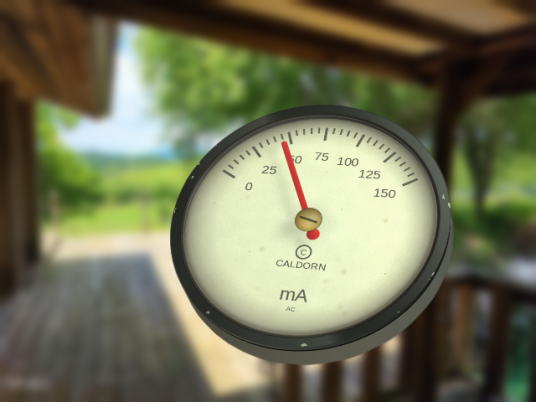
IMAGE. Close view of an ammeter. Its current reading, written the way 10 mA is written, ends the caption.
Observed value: 45 mA
